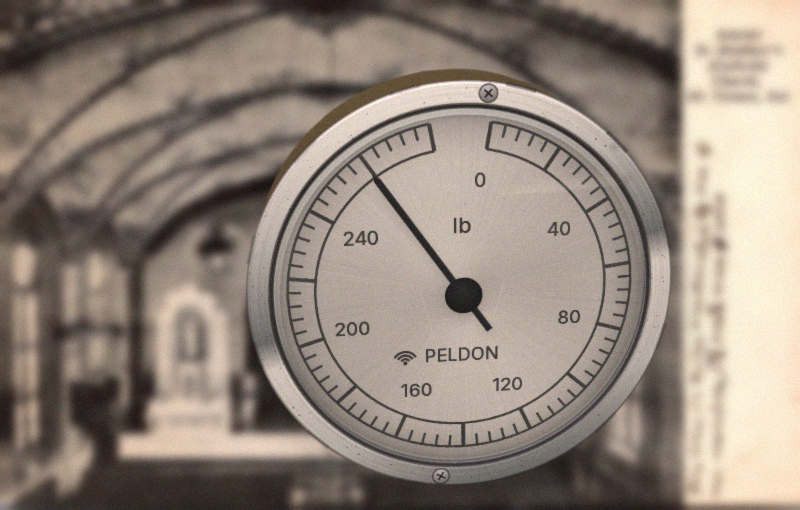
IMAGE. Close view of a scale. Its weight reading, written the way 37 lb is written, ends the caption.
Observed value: 260 lb
